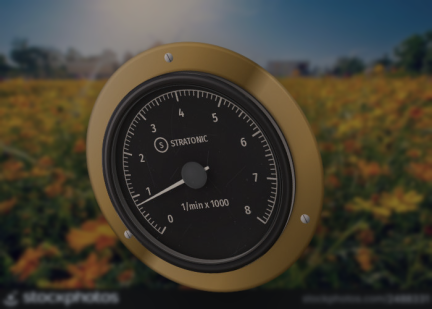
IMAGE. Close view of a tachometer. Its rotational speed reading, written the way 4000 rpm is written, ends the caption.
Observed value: 800 rpm
